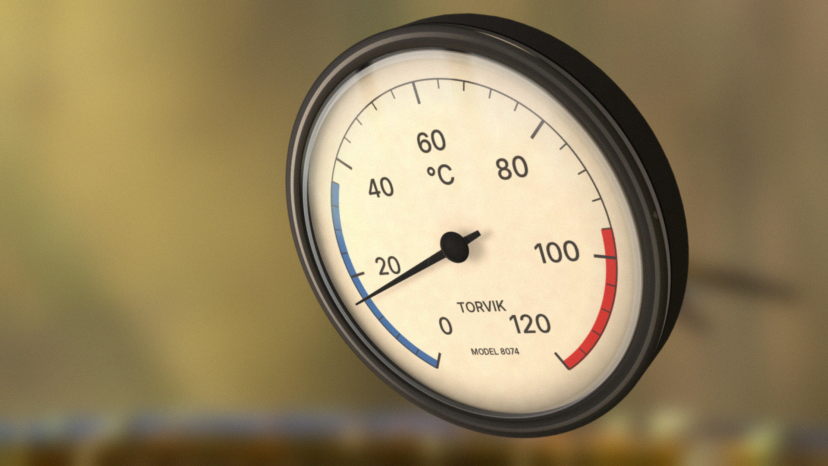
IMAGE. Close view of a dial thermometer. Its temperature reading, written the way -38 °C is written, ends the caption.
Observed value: 16 °C
